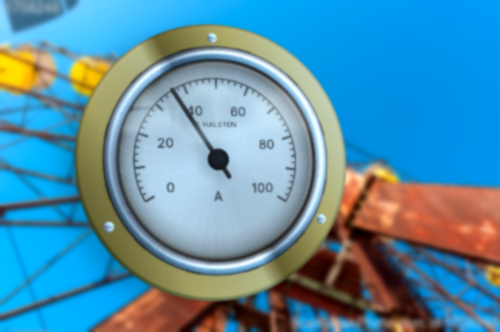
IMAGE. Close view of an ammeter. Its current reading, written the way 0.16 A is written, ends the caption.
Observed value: 36 A
